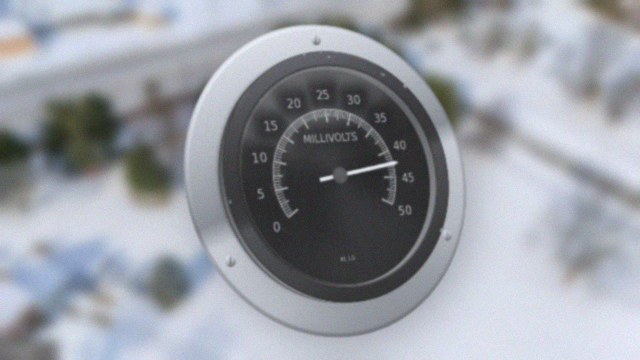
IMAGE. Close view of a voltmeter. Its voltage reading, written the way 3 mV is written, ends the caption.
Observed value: 42.5 mV
